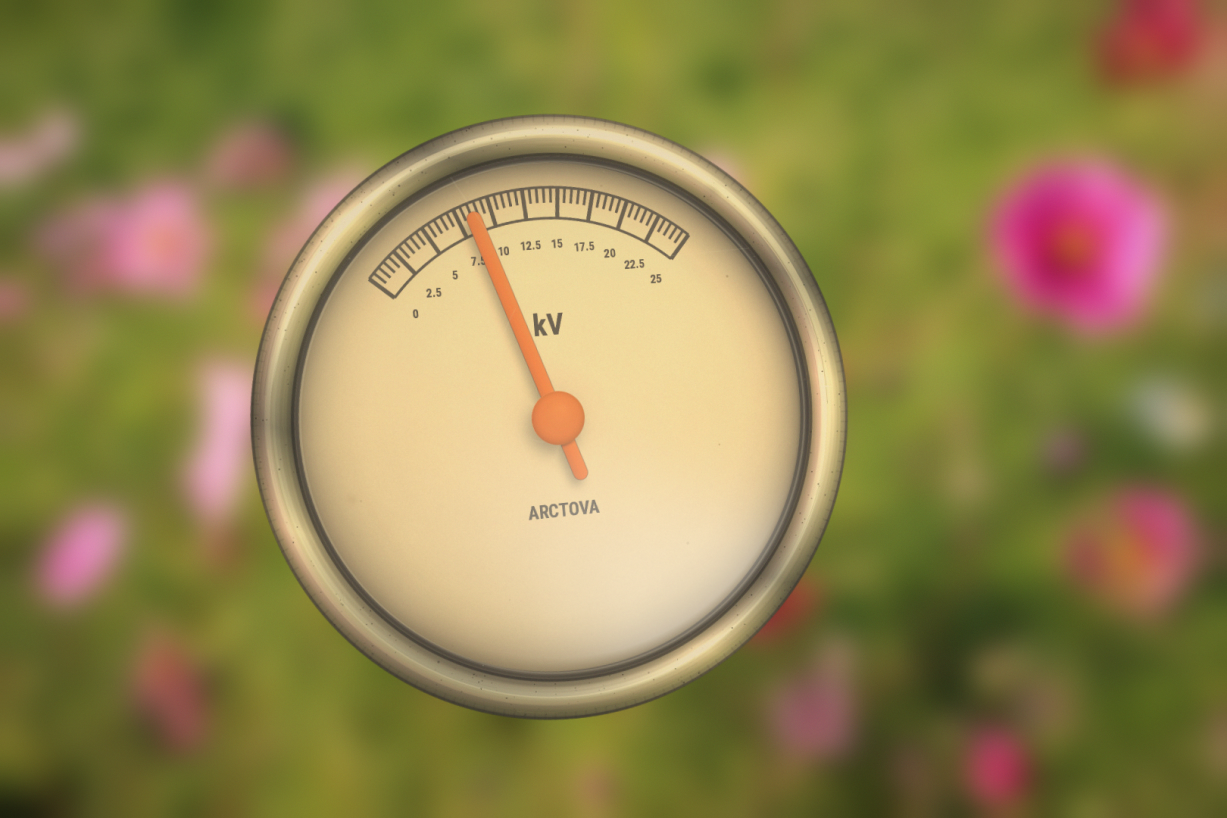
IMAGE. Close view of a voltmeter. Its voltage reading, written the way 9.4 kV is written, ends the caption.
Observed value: 8.5 kV
